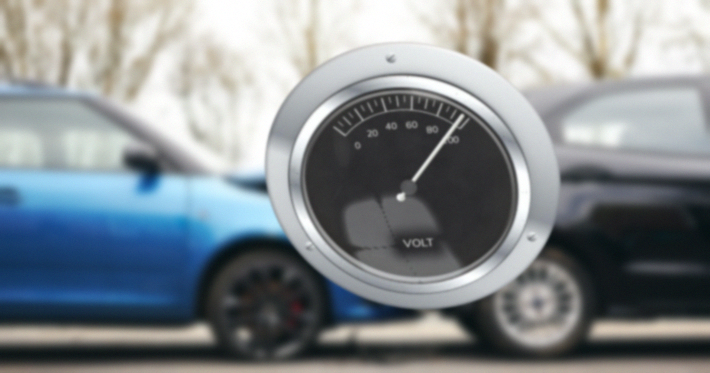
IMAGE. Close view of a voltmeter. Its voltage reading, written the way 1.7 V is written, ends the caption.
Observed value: 95 V
